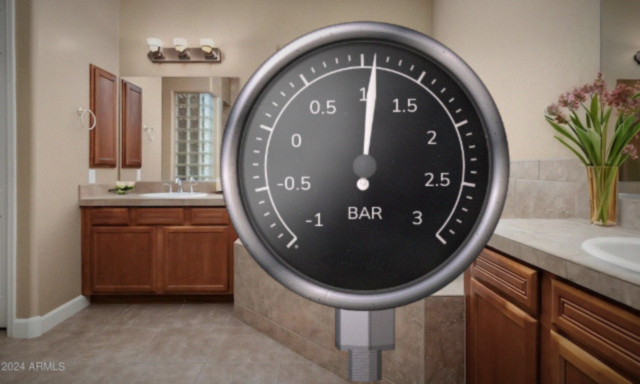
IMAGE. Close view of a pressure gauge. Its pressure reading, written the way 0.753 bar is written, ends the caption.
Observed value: 1.1 bar
